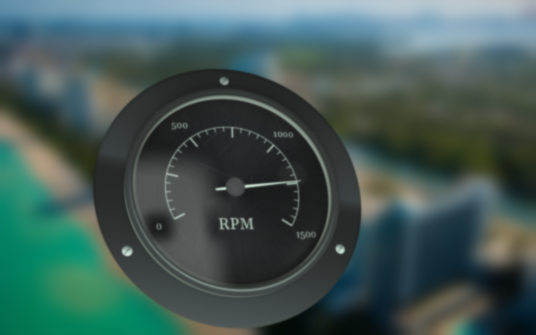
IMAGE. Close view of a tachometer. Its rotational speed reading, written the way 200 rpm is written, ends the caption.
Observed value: 1250 rpm
